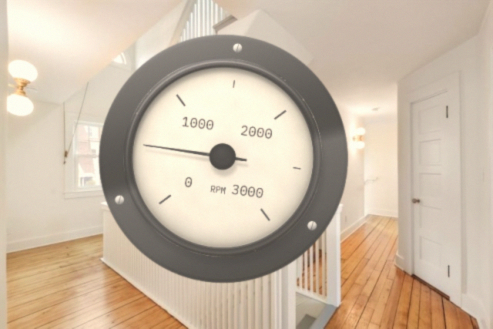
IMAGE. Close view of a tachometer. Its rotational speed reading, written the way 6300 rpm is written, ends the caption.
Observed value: 500 rpm
